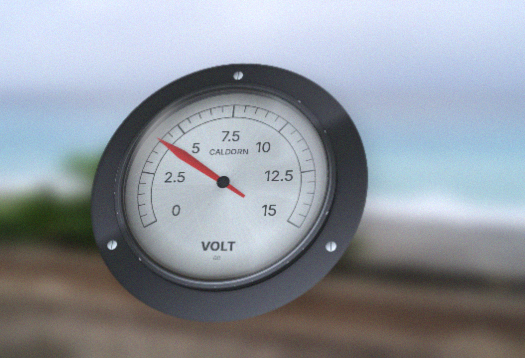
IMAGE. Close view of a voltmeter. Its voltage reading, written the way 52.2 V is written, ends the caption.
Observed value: 4 V
